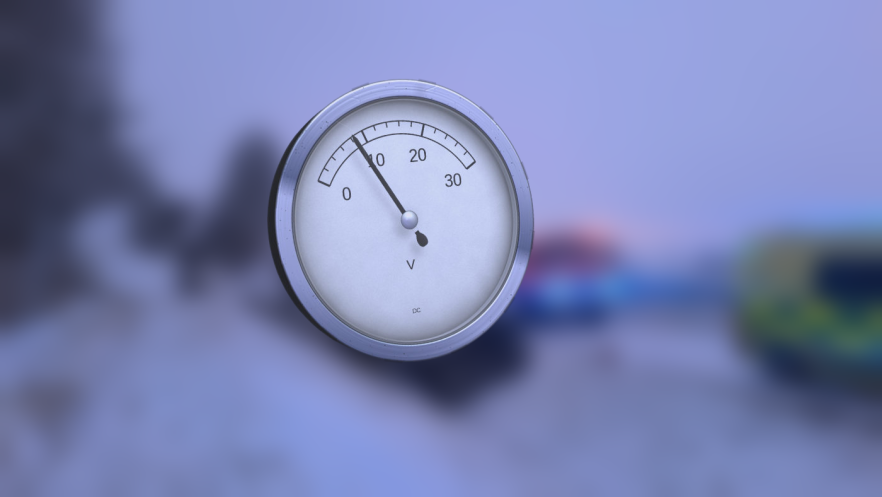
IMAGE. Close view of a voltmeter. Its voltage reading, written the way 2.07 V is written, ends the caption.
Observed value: 8 V
